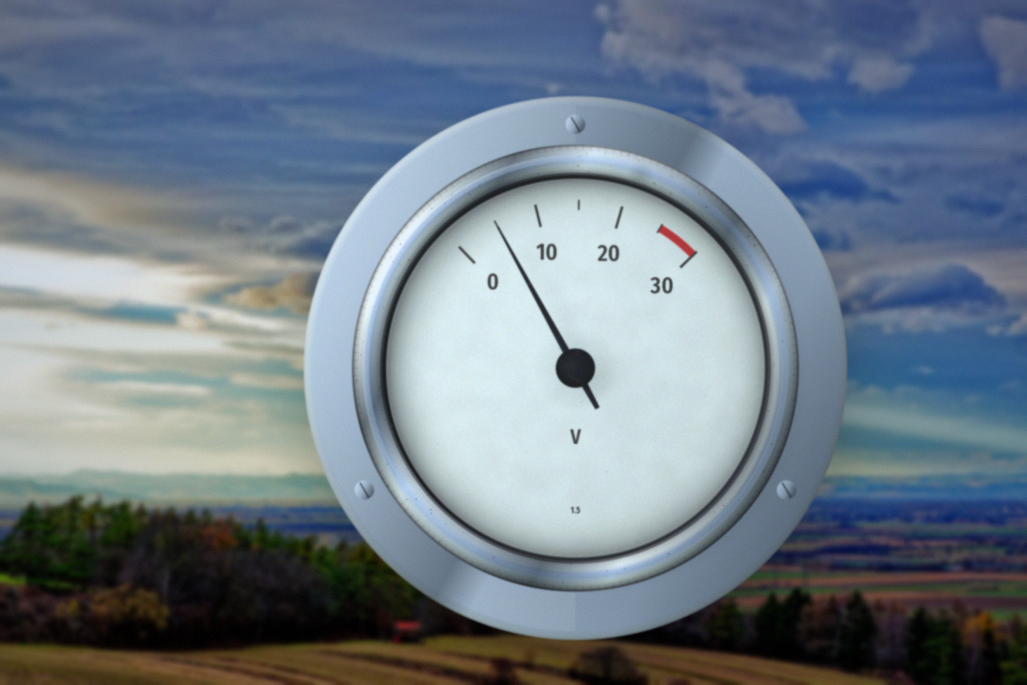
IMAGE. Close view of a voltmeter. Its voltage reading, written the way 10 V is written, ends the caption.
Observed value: 5 V
